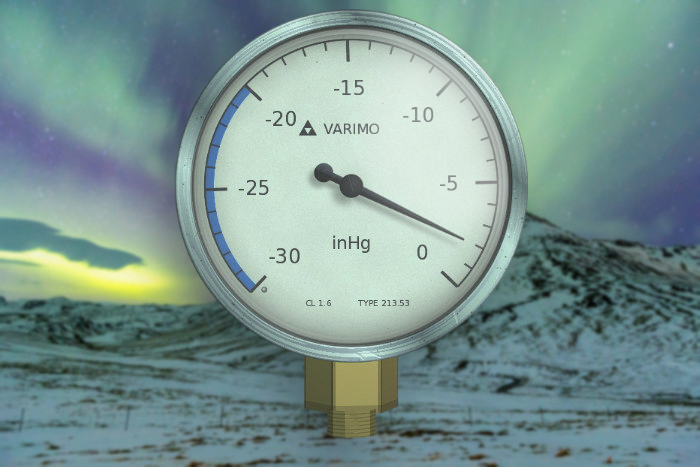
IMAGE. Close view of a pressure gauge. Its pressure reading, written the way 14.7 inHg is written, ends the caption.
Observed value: -2 inHg
